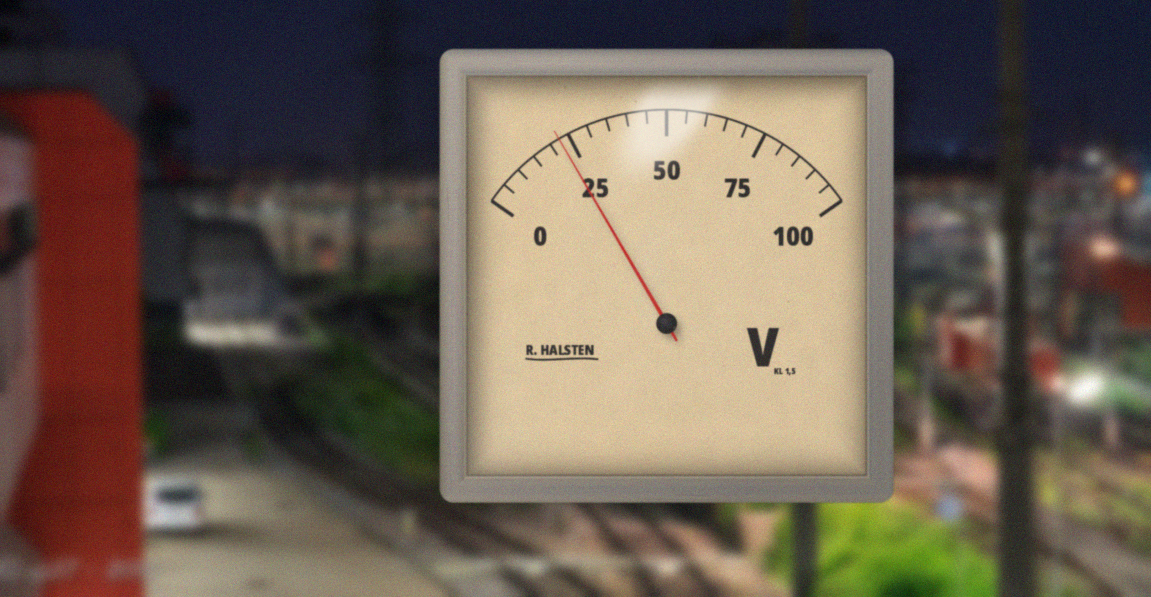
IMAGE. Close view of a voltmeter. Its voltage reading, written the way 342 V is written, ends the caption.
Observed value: 22.5 V
